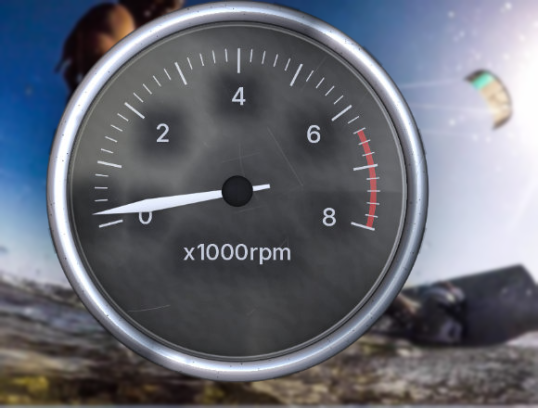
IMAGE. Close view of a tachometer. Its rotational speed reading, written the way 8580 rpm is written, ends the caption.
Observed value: 200 rpm
